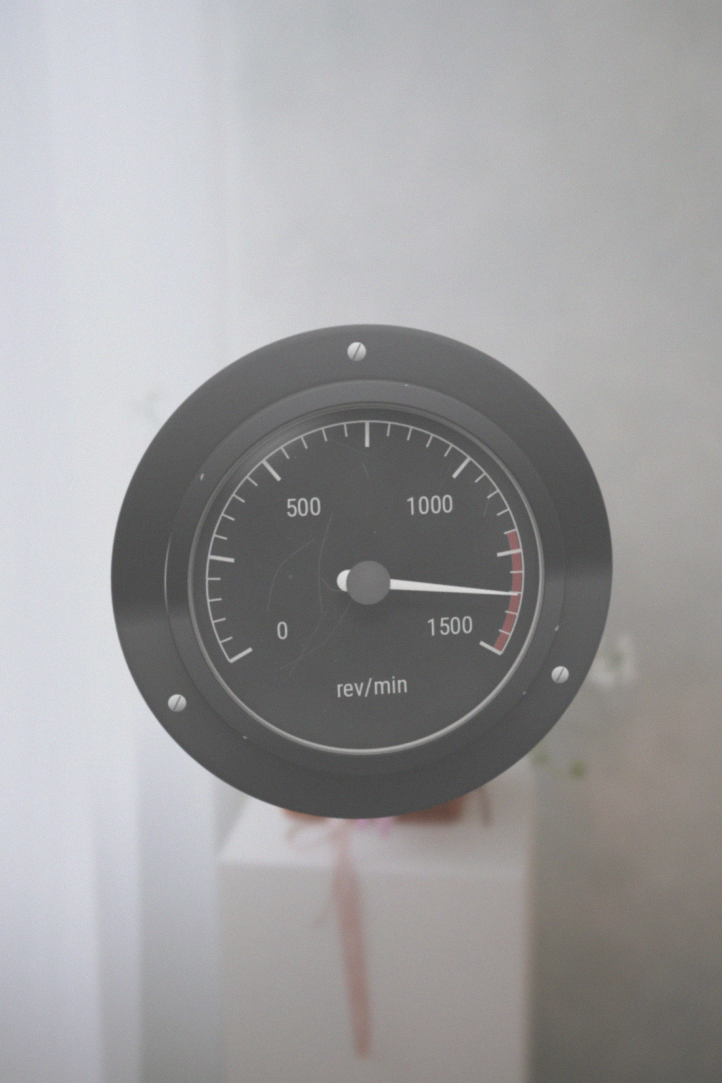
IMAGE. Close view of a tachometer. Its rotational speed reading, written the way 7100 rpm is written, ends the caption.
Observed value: 1350 rpm
